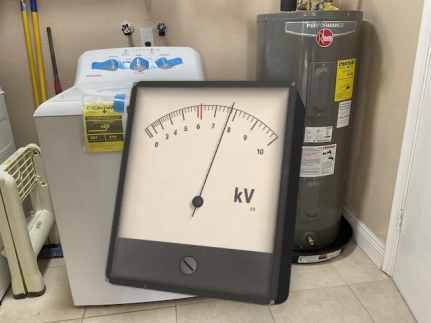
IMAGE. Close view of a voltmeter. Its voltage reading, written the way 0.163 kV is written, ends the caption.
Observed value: 7.8 kV
